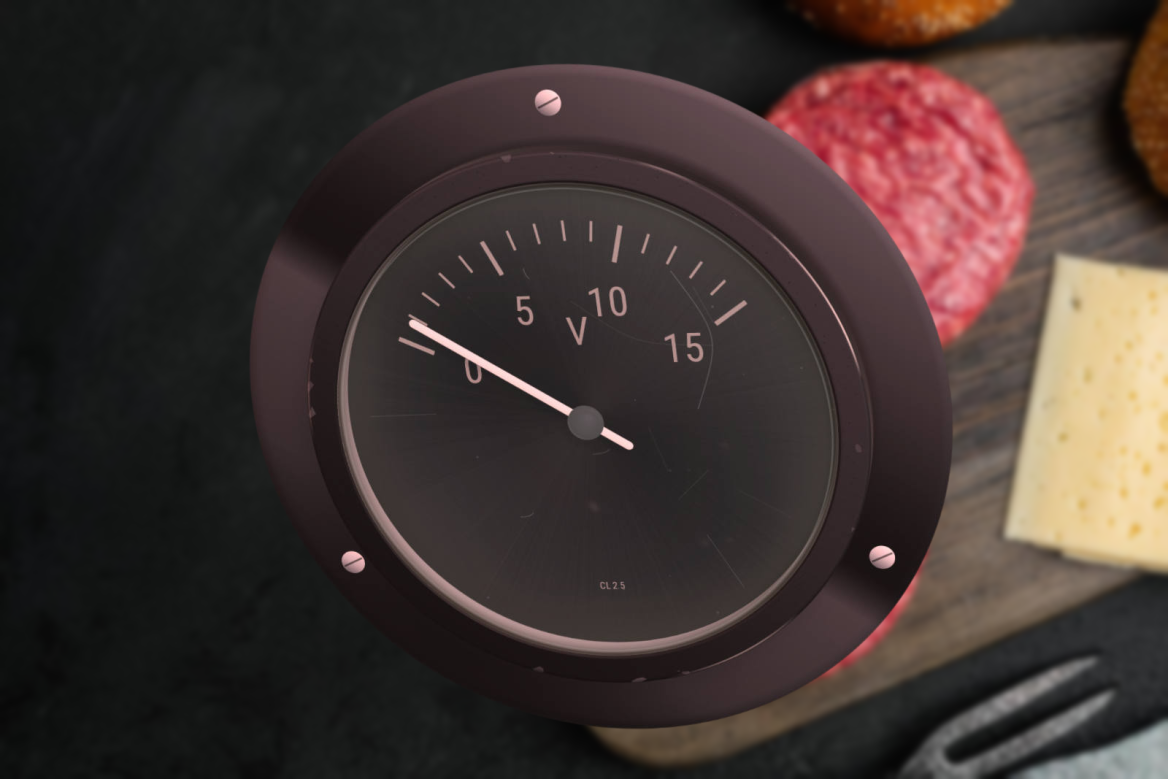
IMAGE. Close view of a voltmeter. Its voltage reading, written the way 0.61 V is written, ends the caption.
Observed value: 1 V
